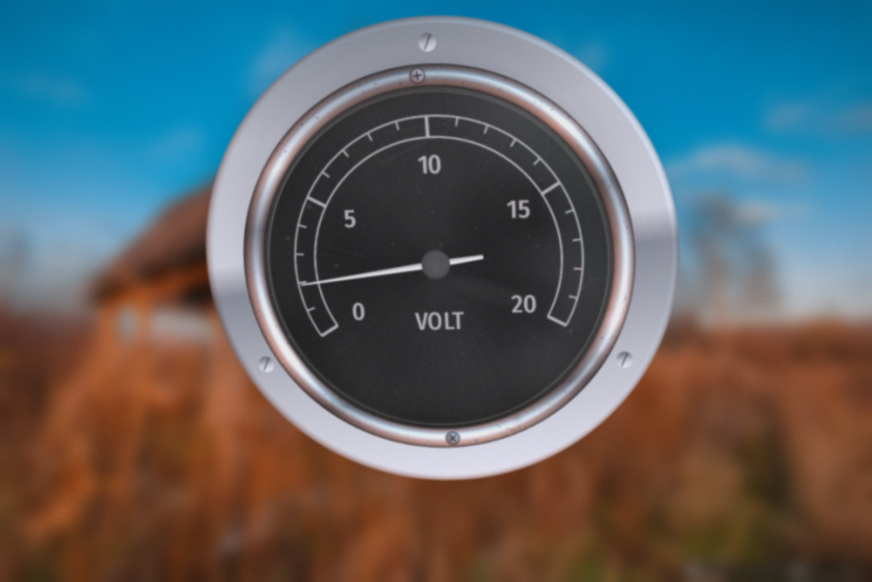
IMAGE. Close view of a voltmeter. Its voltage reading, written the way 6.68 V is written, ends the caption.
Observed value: 2 V
